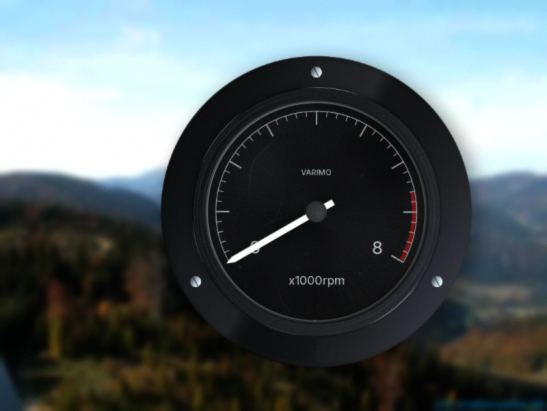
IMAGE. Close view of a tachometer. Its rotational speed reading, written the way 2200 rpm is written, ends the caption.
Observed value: 0 rpm
